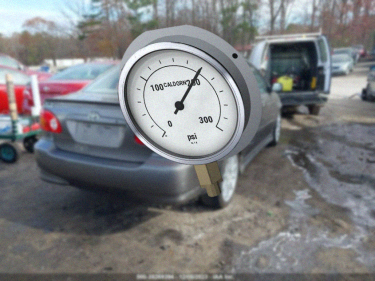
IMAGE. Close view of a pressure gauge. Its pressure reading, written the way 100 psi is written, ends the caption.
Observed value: 200 psi
